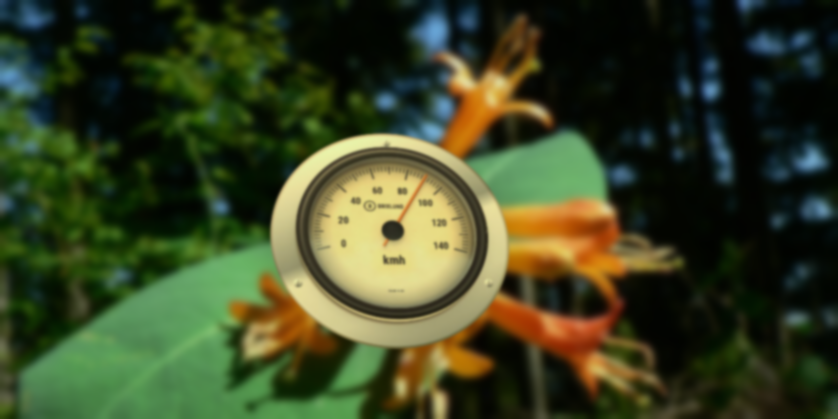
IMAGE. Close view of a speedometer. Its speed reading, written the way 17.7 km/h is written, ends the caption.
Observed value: 90 km/h
